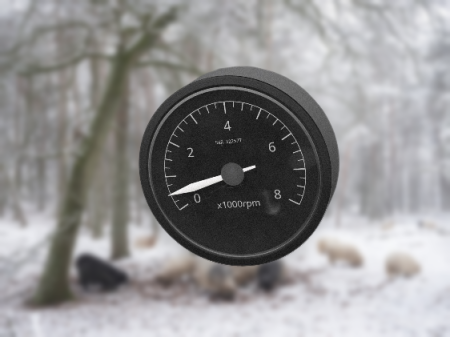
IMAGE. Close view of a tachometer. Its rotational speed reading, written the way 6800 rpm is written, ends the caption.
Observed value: 500 rpm
